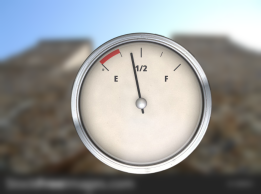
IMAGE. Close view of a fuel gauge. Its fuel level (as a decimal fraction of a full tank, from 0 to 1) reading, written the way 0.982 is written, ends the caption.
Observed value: 0.375
